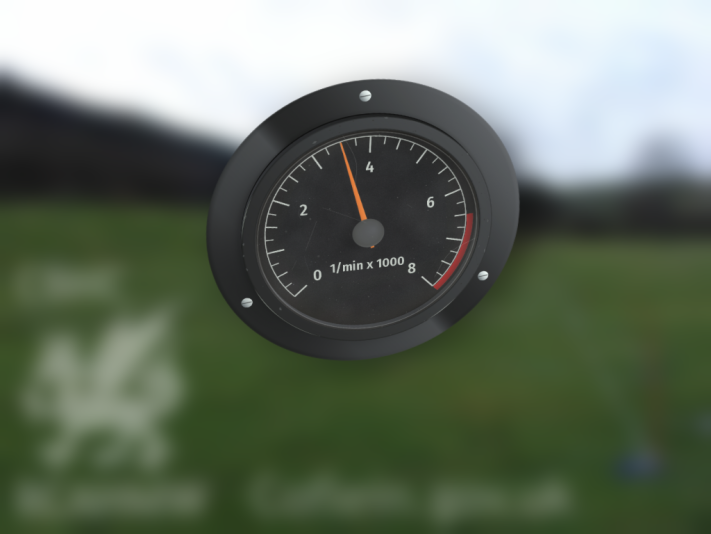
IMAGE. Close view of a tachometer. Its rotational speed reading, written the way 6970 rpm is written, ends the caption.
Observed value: 3500 rpm
